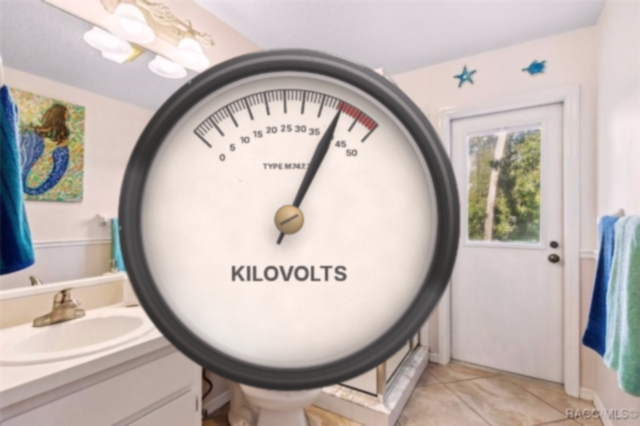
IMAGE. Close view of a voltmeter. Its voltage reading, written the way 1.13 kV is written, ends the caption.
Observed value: 40 kV
